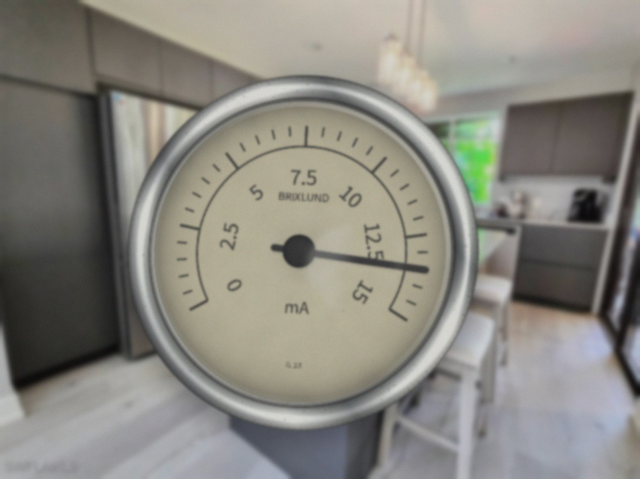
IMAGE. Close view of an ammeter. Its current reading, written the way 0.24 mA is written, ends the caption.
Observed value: 13.5 mA
